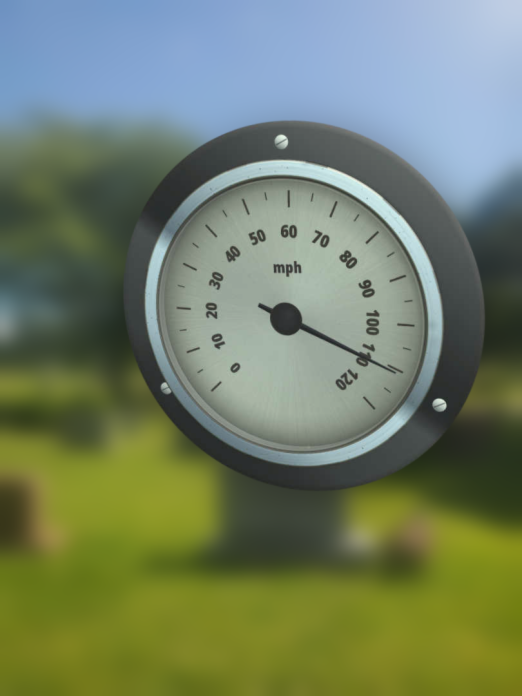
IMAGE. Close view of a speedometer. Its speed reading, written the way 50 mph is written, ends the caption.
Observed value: 110 mph
